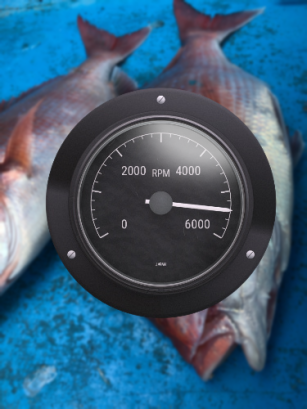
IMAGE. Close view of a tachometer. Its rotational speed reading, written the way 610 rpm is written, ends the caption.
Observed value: 5400 rpm
